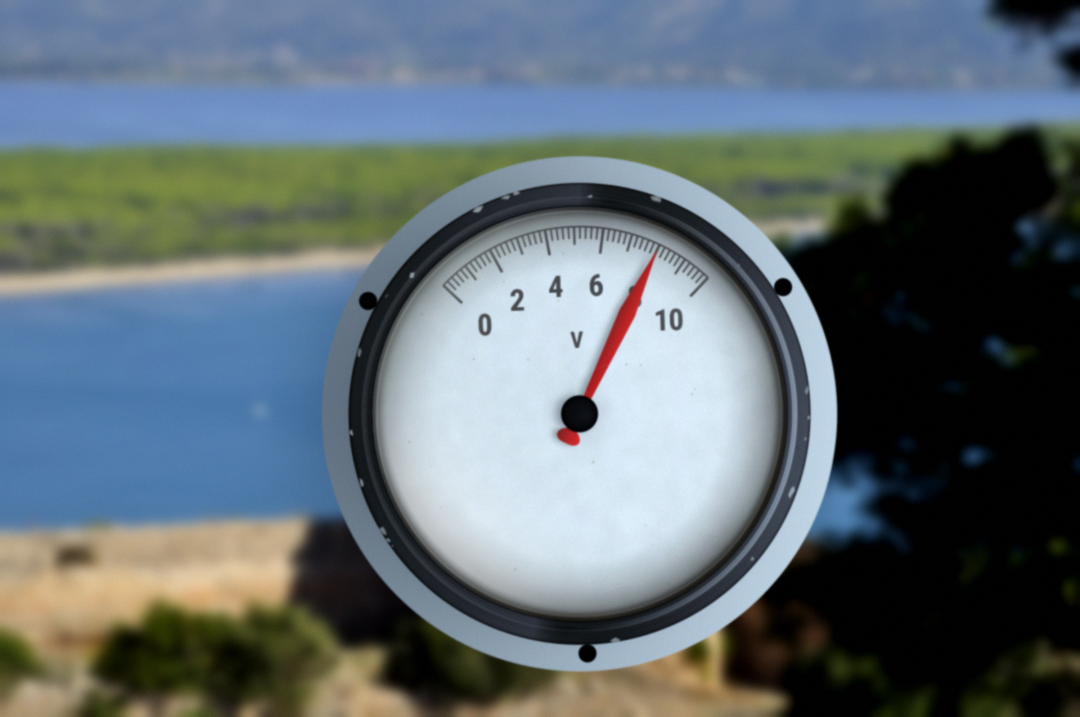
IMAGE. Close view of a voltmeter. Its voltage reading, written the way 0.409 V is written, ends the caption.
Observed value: 8 V
